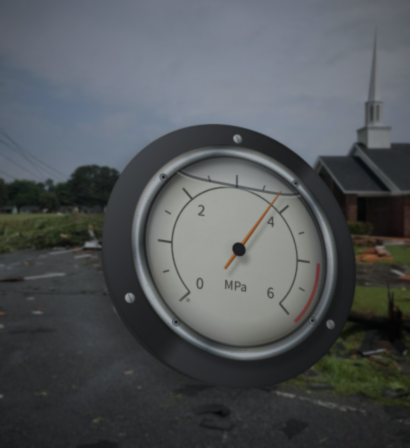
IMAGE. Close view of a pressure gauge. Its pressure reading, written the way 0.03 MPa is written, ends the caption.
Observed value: 3.75 MPa
